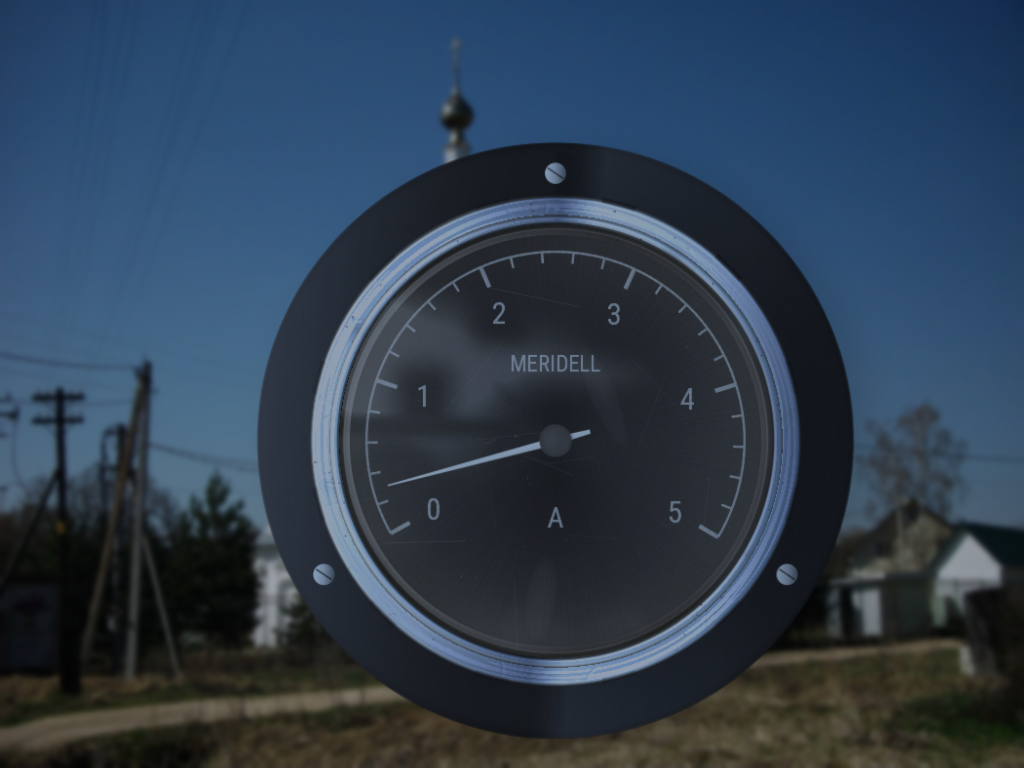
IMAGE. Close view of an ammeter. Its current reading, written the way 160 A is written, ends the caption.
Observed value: 0.3 A
